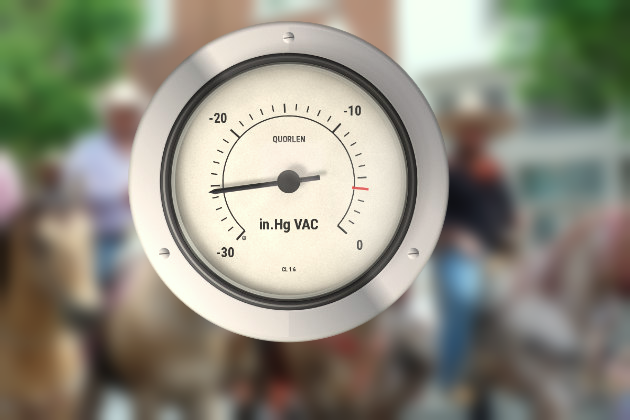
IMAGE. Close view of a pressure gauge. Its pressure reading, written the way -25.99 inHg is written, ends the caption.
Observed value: -25.5 inHg
